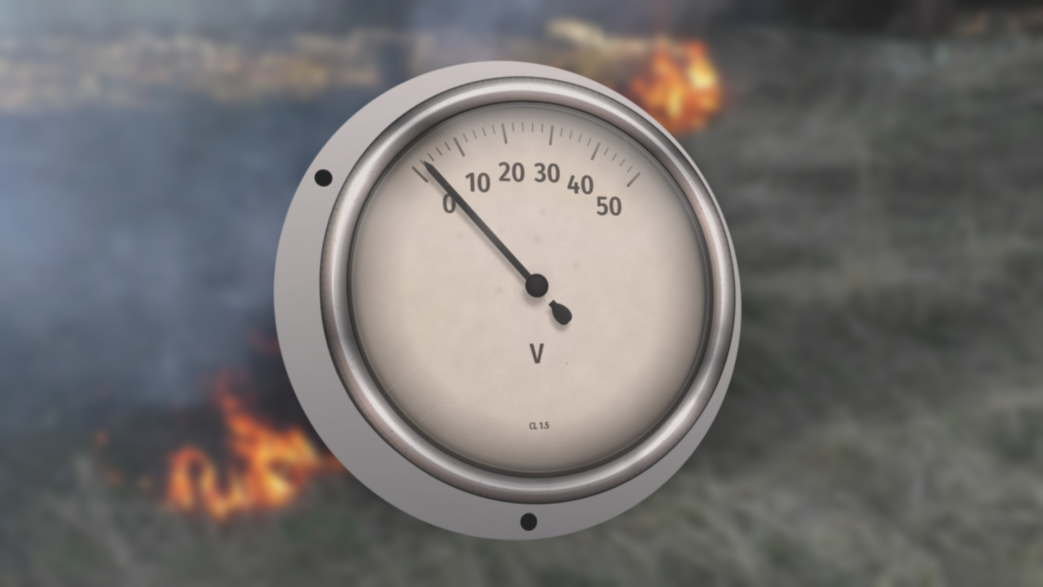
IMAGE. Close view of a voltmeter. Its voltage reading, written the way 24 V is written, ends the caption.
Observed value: 2 V
